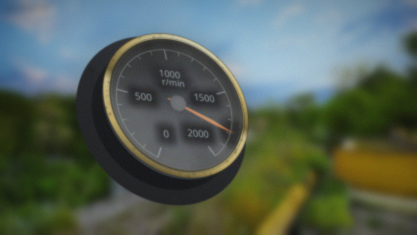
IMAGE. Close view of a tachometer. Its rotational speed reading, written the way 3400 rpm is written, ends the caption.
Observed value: 1800 rpm
